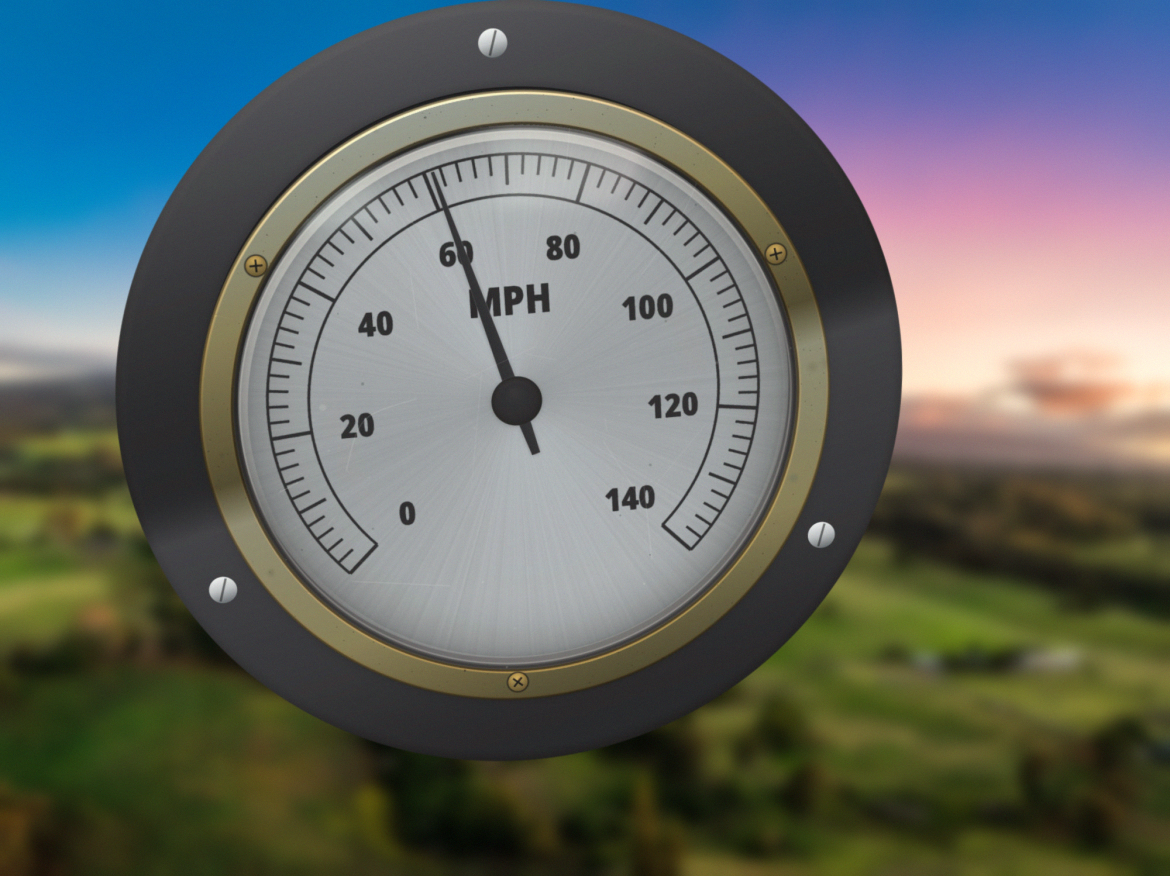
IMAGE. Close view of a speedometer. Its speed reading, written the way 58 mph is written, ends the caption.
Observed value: 61 mph
